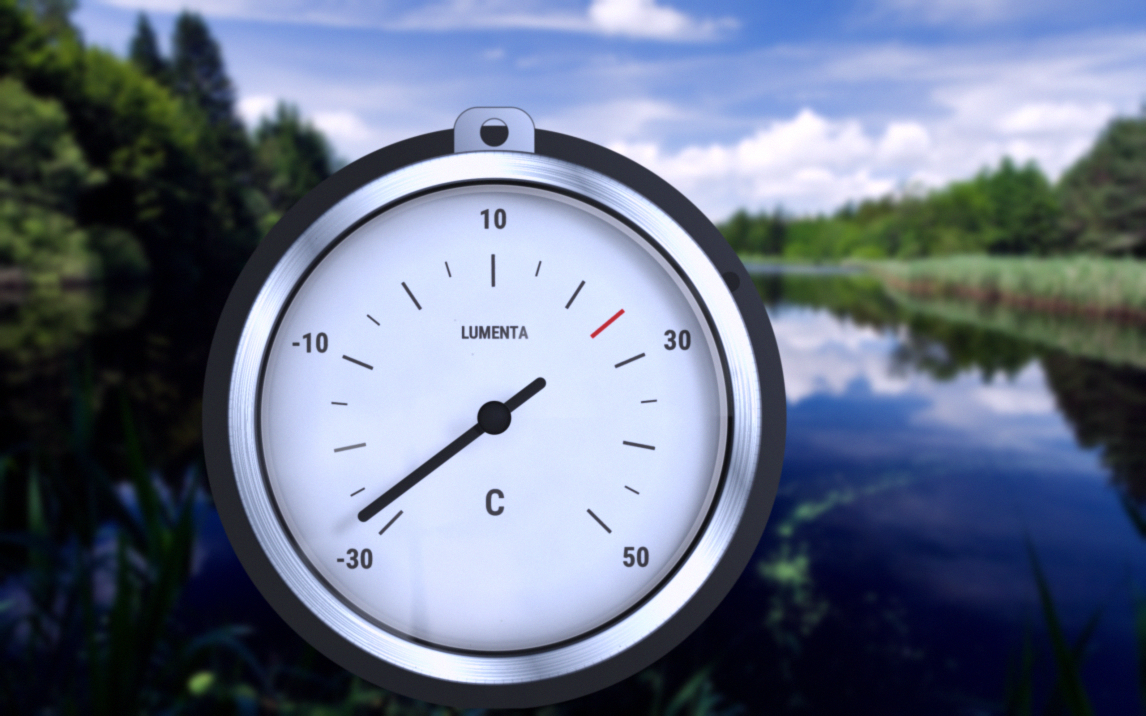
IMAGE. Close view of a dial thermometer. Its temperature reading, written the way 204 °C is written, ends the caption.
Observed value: -27.5 °C
